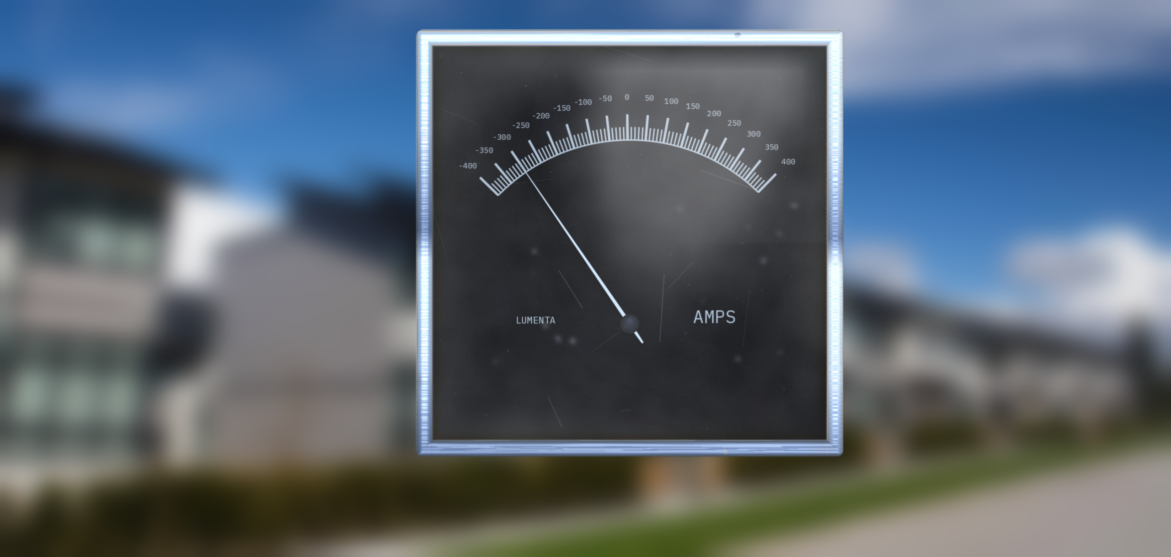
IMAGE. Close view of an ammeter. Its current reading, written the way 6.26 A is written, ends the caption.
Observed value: -300 A
